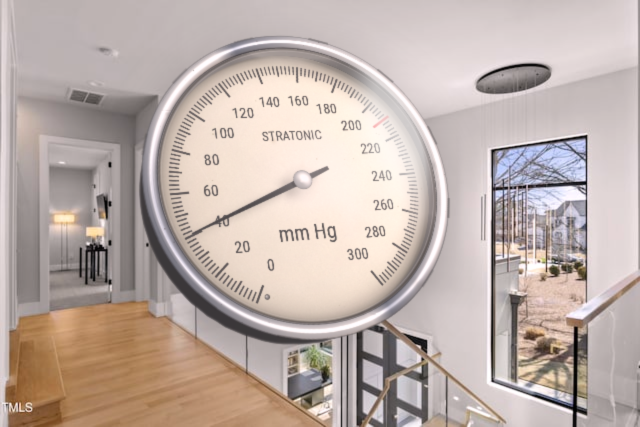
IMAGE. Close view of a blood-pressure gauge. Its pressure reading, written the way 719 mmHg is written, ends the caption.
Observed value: 40 mmHg
